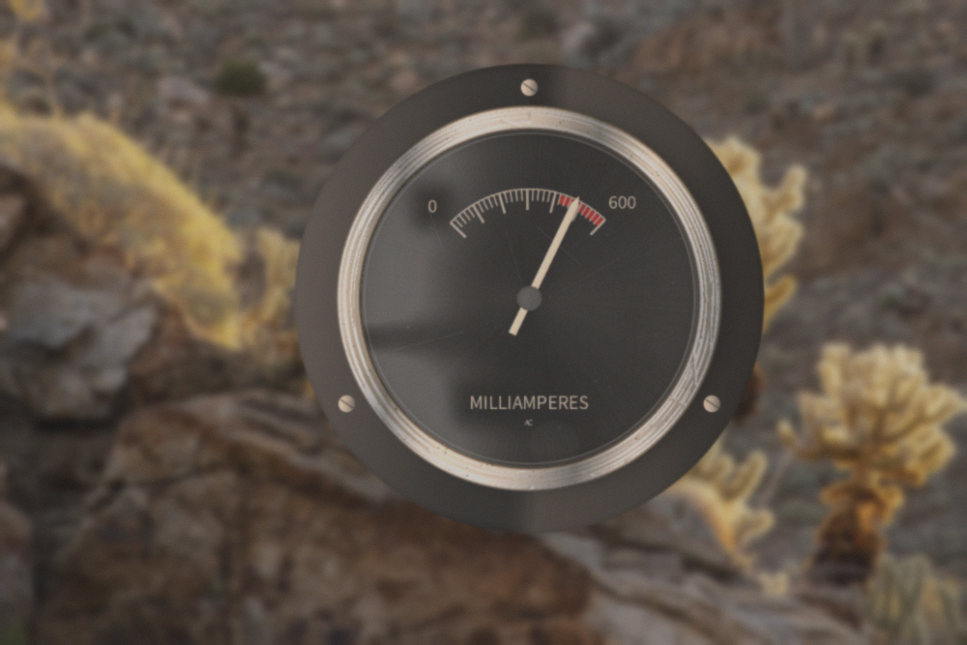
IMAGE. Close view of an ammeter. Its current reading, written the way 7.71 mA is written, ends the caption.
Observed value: 480 mA
